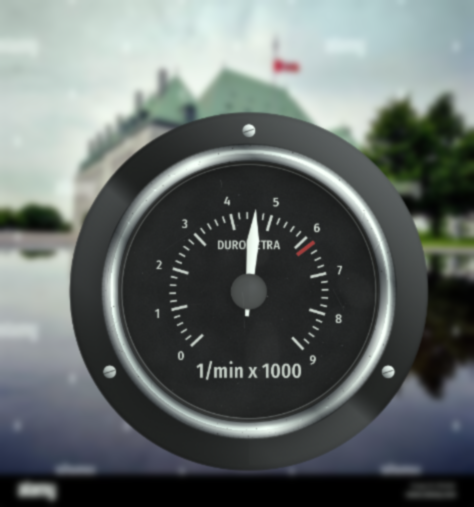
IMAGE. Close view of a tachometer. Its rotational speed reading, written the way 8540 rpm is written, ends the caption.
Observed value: 4600 rpm
